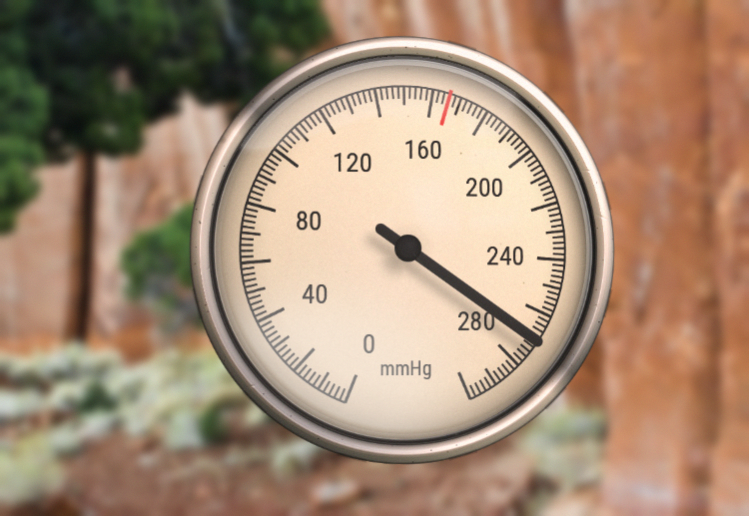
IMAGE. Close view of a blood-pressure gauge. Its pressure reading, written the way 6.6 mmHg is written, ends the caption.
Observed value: 270 mmHg
